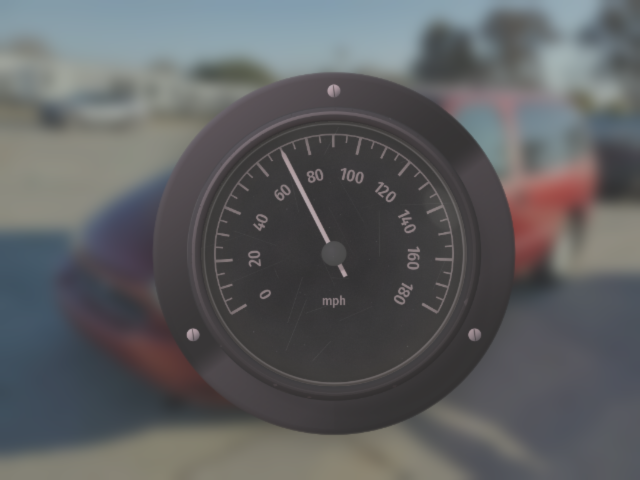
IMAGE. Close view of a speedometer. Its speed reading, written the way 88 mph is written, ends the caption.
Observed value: 70 mph
